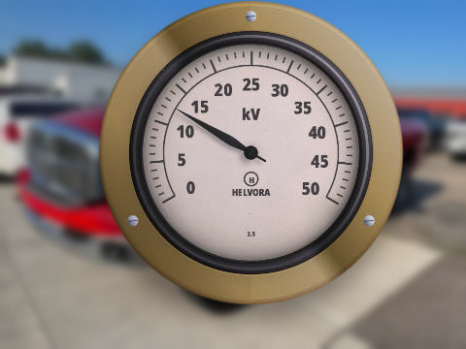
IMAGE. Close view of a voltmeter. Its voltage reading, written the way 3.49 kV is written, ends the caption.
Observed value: 12.5 kV
